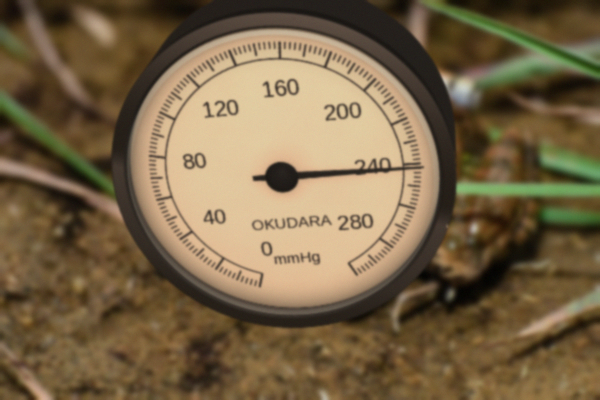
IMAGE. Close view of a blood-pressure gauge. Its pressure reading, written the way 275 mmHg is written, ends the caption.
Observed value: 240 mmHg
